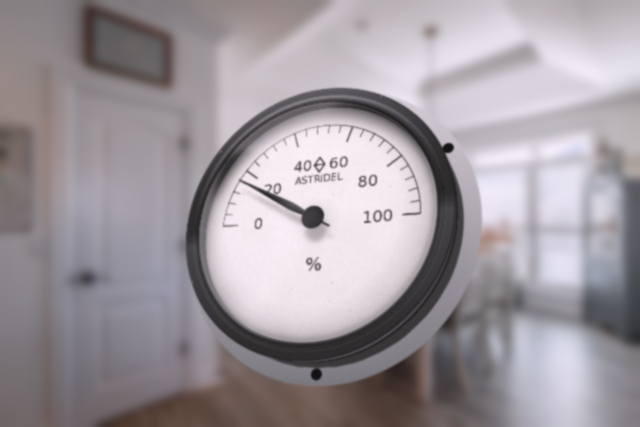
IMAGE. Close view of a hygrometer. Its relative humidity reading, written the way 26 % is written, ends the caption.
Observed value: 16 %
